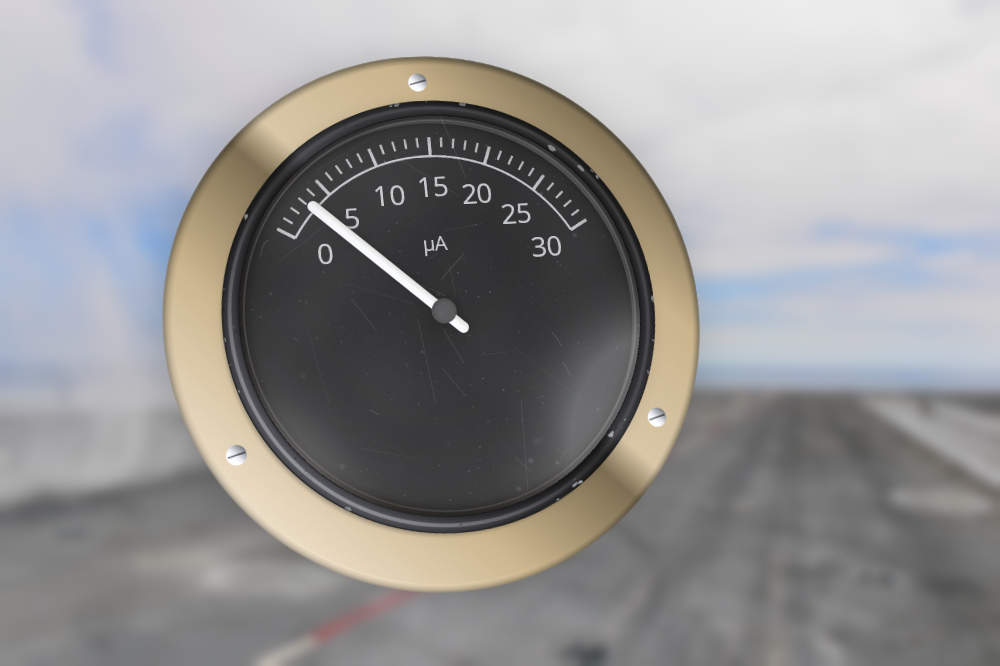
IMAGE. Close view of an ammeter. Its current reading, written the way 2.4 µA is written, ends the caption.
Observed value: 3 µA
